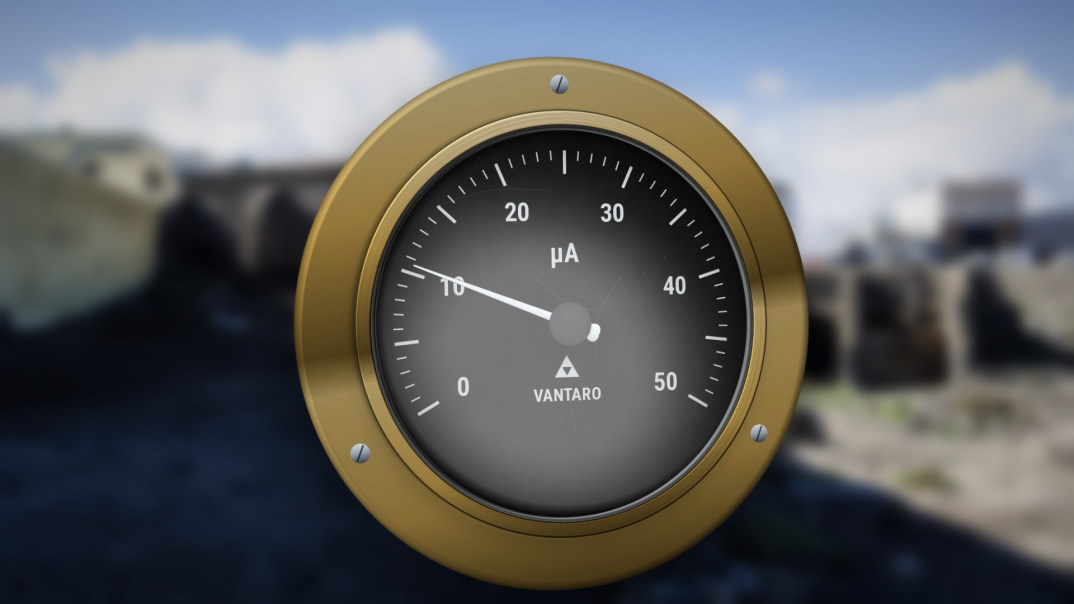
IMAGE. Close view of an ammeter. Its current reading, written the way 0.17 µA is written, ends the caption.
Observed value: 10.5 µA
